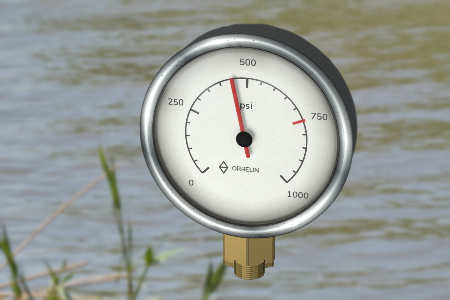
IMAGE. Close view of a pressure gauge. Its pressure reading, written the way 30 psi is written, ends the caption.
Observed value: 450 psi
